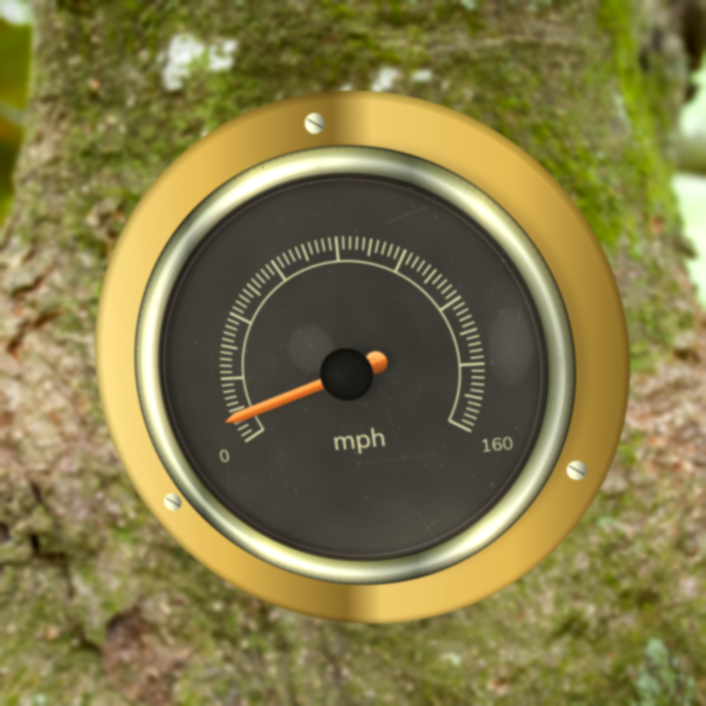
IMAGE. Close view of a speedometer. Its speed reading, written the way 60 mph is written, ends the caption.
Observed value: 8 mph
